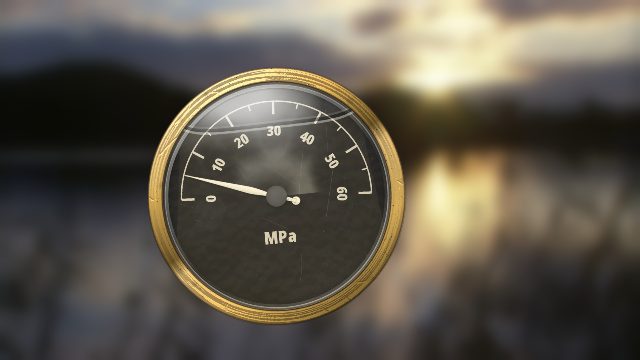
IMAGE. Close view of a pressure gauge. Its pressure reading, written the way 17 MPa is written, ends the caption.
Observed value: 5 MPa
